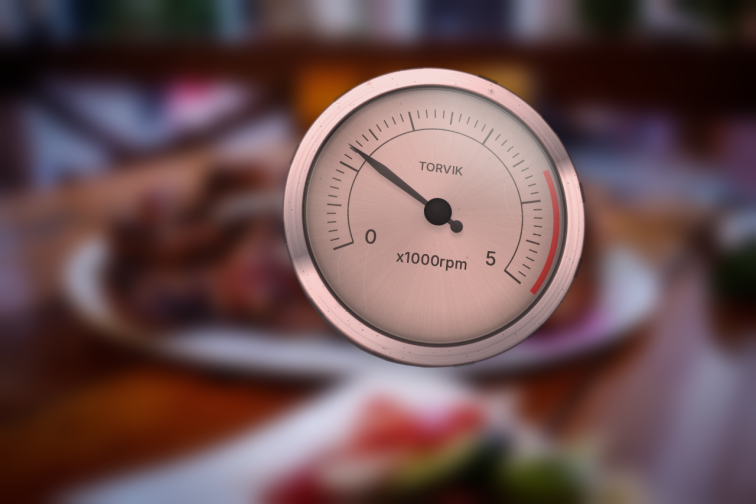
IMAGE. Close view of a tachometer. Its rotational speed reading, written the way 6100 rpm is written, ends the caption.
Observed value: 1200 rpm
